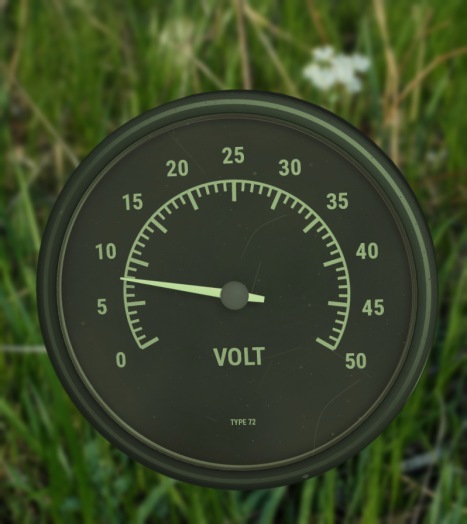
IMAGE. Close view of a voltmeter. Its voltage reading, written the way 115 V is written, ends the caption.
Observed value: 8 V
